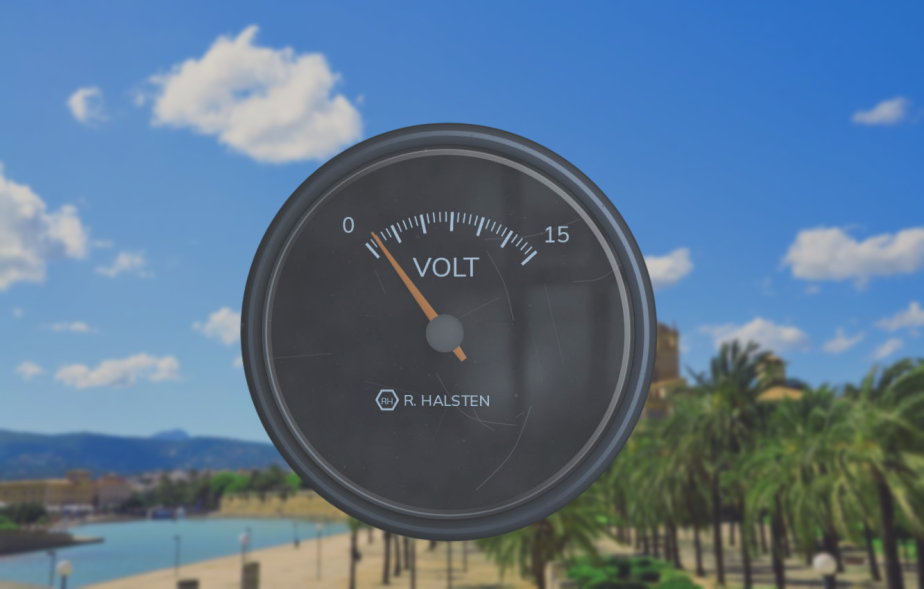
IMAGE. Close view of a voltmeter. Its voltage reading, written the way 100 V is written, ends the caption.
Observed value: 1 V
